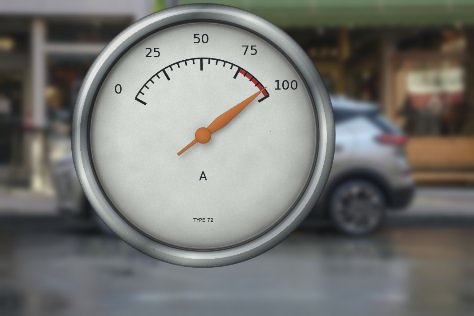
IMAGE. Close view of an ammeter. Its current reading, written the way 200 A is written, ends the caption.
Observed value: 95 A
